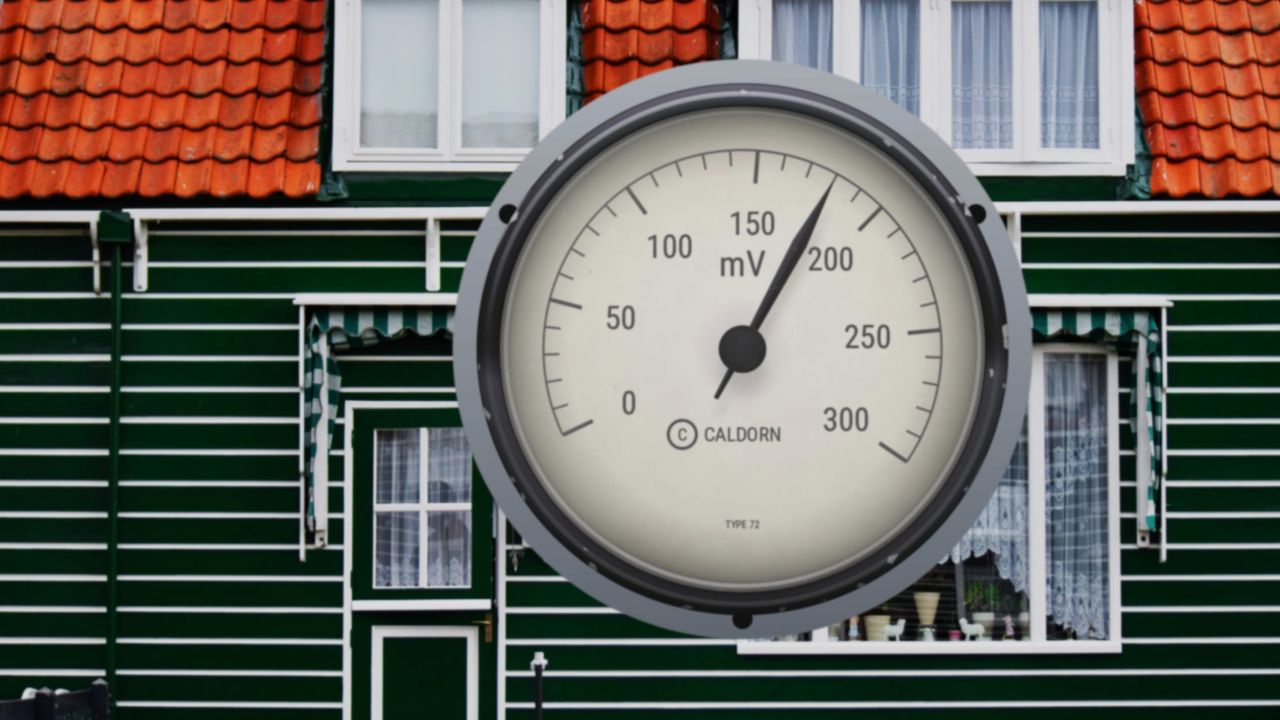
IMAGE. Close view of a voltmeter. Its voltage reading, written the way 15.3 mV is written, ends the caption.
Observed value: 180 mV
